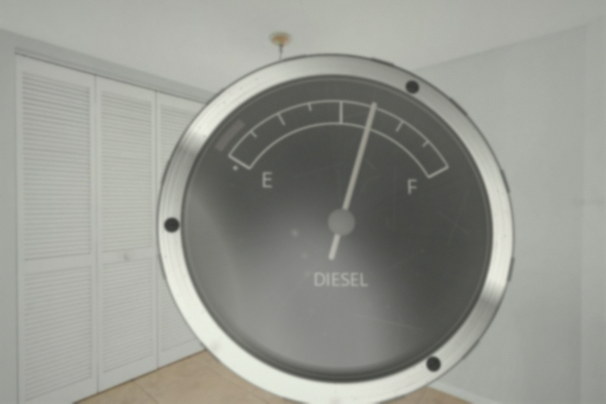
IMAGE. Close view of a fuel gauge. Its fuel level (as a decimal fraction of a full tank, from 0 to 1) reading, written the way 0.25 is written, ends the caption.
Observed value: 0.625
